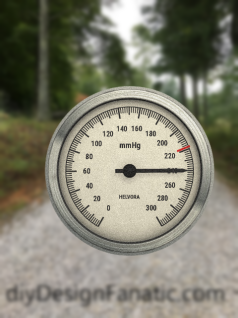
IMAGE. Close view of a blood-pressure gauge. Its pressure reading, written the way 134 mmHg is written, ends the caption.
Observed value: 240 mmHg
